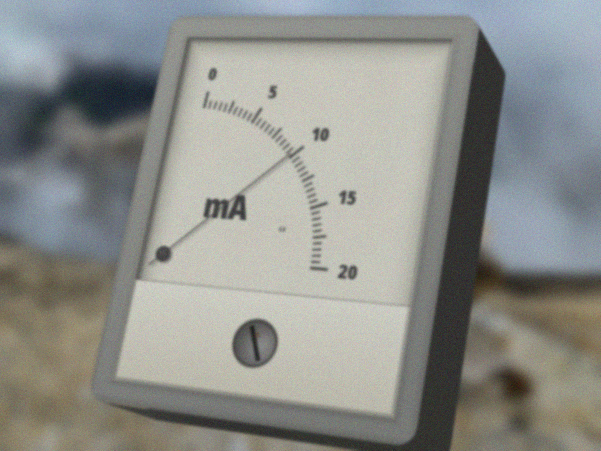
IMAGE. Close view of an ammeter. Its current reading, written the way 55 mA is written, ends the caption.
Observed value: 10 mA
